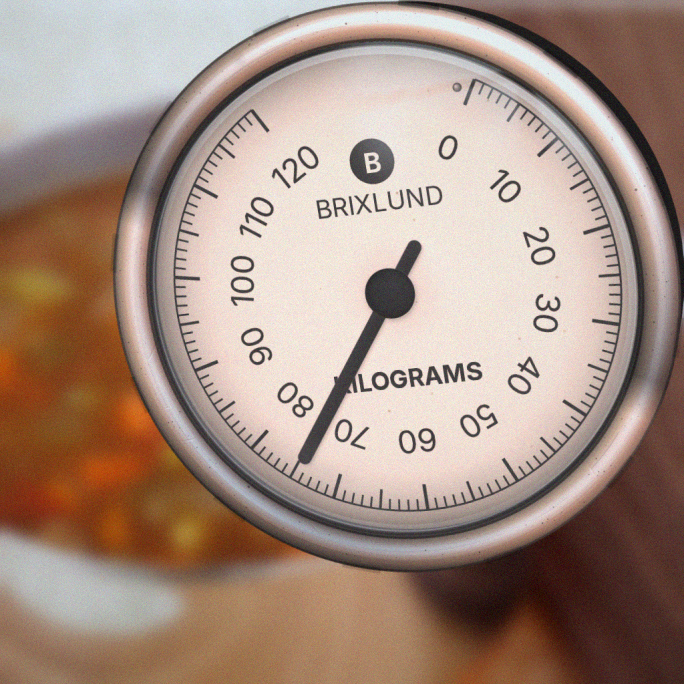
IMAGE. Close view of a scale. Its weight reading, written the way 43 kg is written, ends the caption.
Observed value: 74.5 kg
